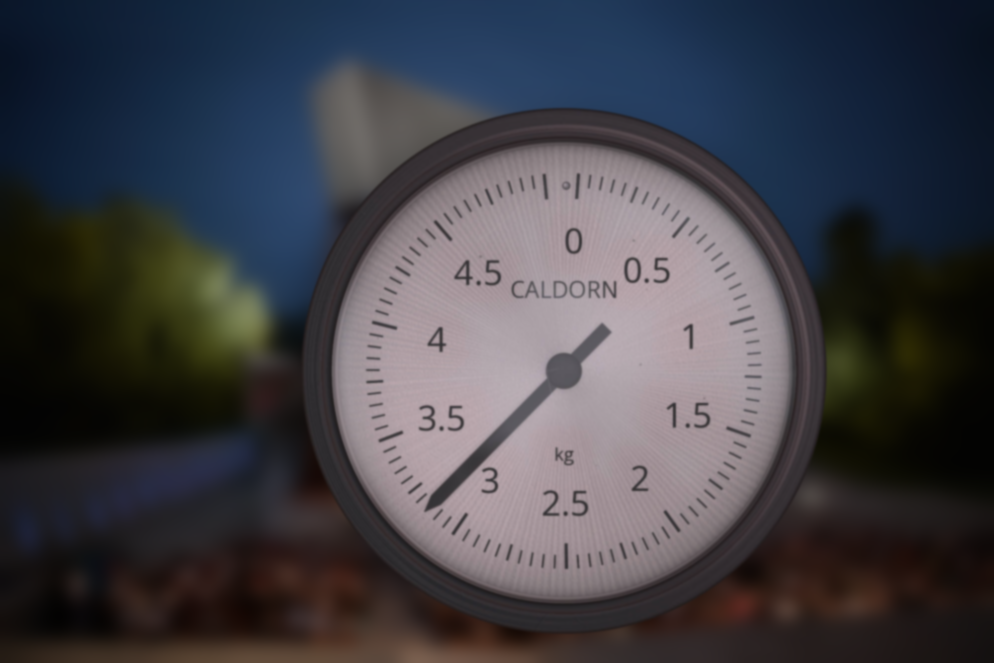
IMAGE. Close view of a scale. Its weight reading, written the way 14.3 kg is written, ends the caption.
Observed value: 3.15 kg
